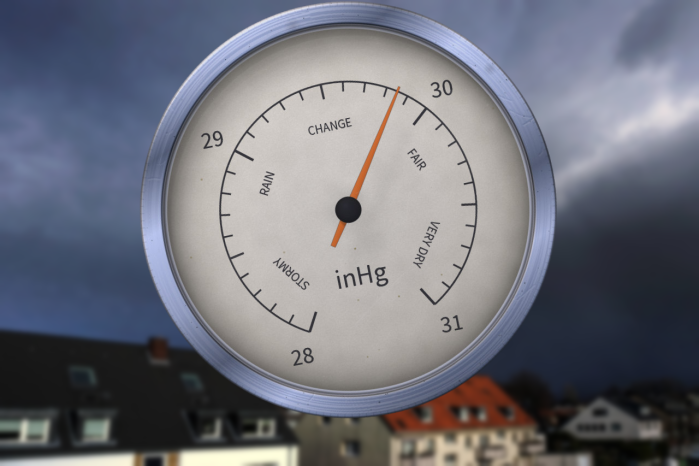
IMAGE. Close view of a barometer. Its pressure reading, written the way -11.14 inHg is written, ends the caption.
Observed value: 29.85 inHg
